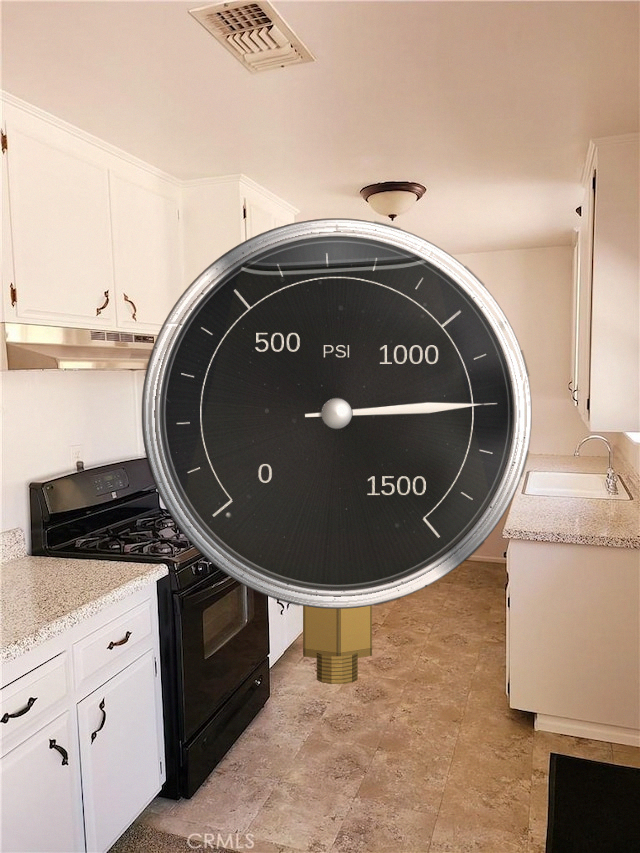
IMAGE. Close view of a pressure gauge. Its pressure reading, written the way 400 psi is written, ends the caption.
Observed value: 1200 psi
